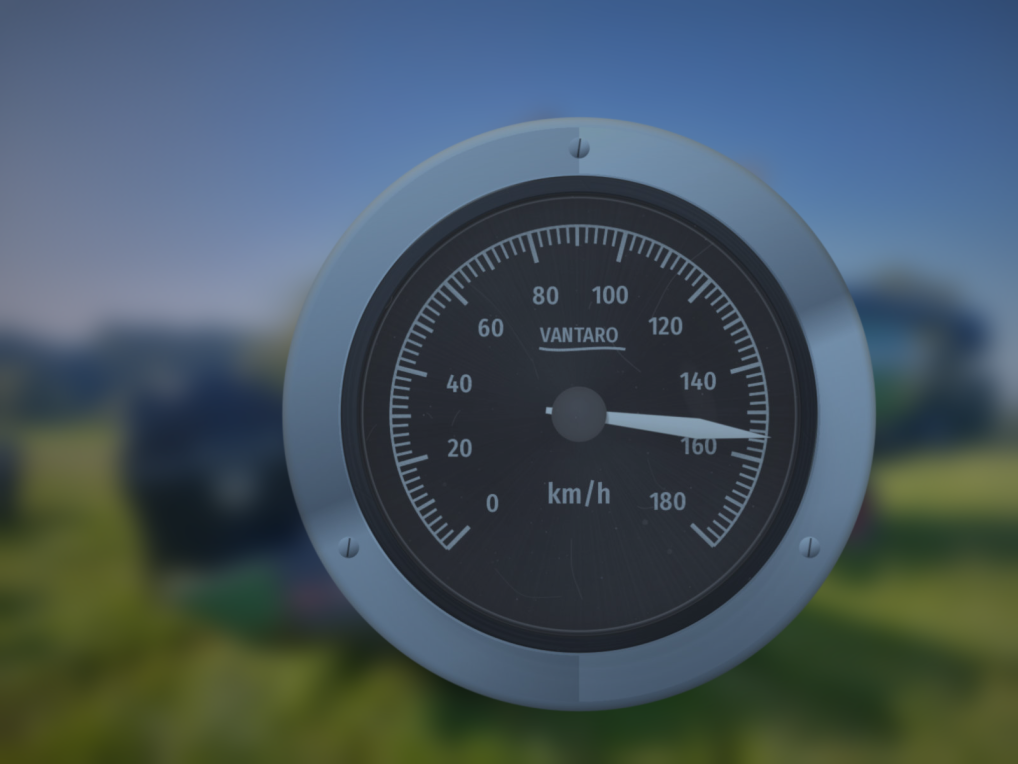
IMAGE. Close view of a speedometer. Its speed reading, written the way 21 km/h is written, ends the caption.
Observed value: 155 km/h
